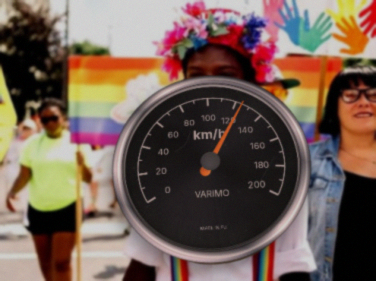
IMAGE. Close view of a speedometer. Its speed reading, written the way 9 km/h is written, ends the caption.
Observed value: 125 km/h
